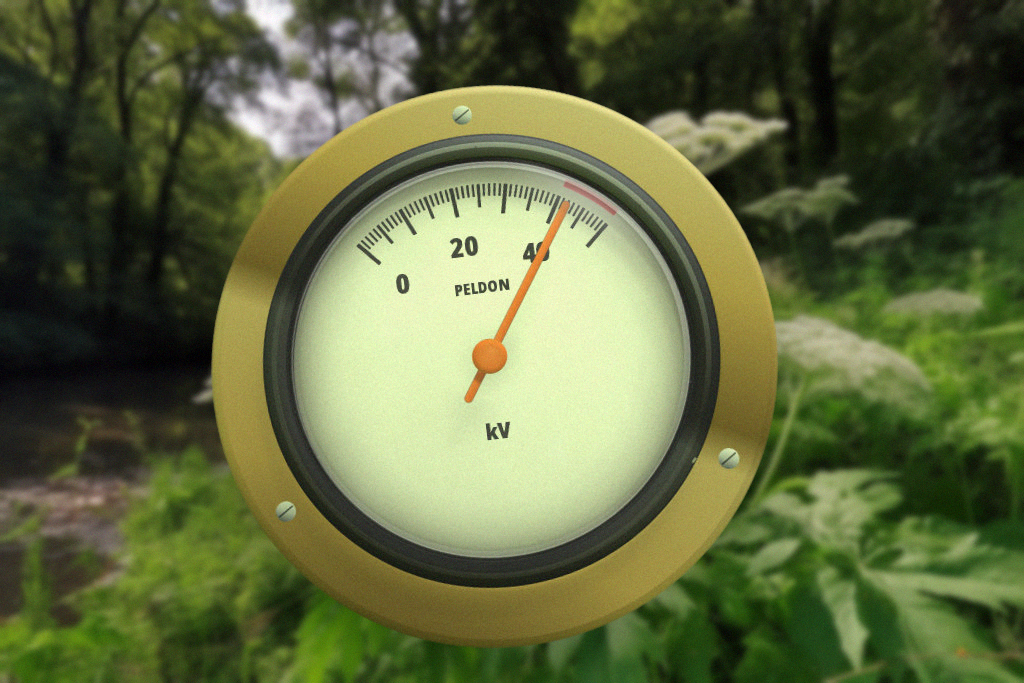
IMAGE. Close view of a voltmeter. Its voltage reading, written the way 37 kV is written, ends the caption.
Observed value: 42 kV
